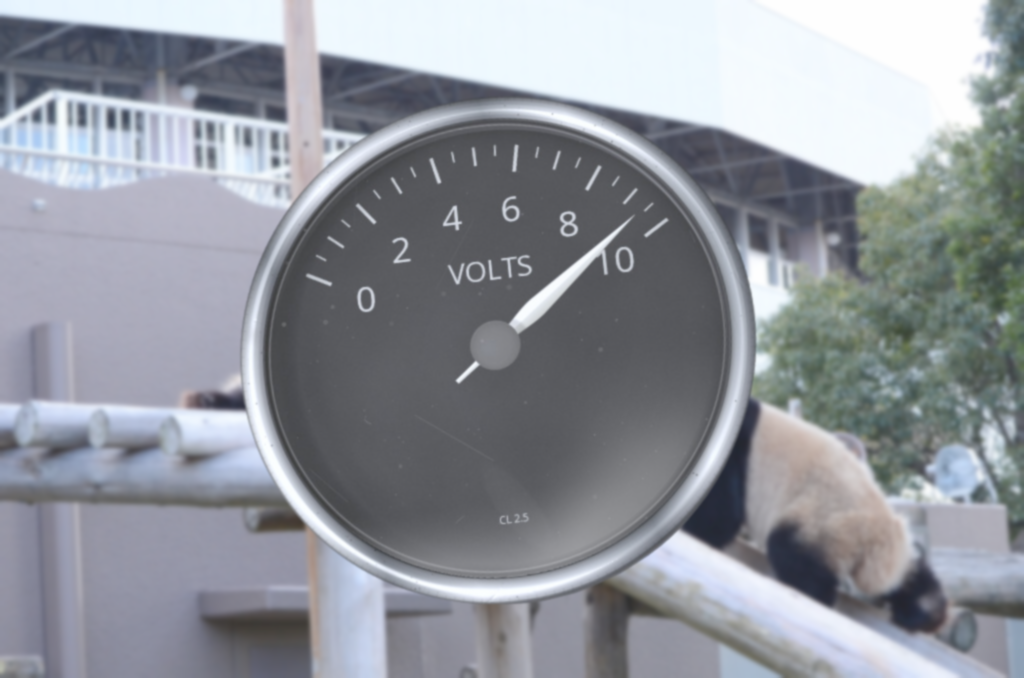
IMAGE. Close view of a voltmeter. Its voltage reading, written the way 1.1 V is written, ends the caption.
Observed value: 9.5 V
